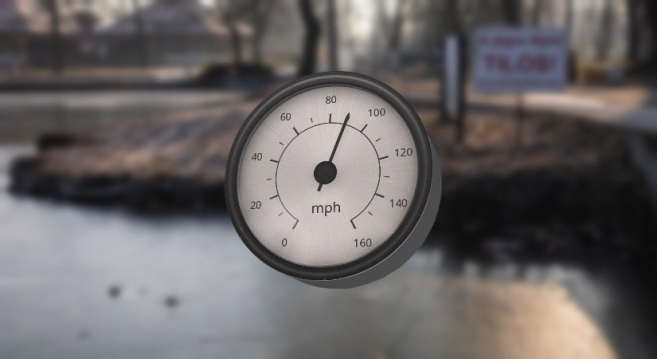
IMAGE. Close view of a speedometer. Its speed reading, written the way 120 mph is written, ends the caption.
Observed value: 90 mph
